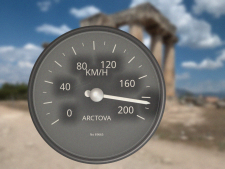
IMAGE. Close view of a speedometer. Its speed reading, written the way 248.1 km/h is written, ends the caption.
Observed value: 185 km/h
